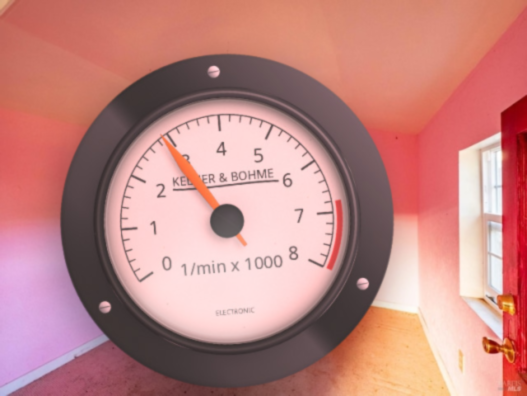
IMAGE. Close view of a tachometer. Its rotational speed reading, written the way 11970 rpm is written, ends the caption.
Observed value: 2900 rpm
